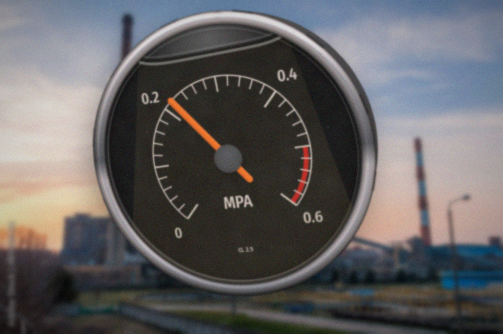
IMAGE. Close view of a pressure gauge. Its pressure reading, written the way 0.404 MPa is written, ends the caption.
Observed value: 0.22 MPa
